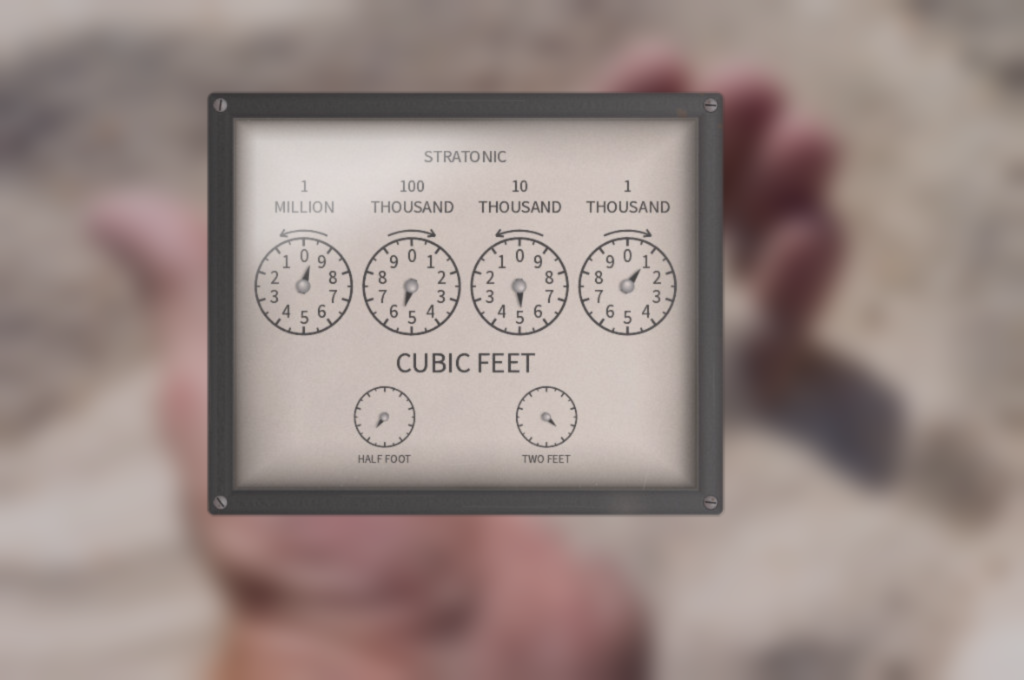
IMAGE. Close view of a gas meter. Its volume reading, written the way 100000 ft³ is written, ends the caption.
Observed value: 955100 ft³
